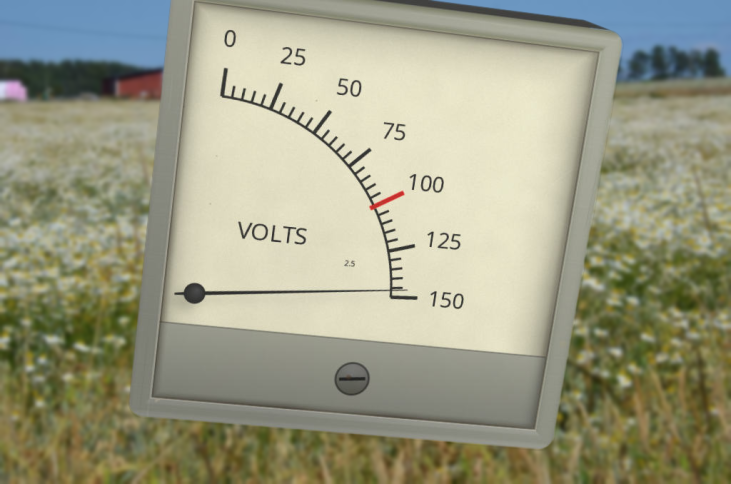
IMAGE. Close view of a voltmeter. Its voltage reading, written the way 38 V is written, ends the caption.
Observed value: 145 V
